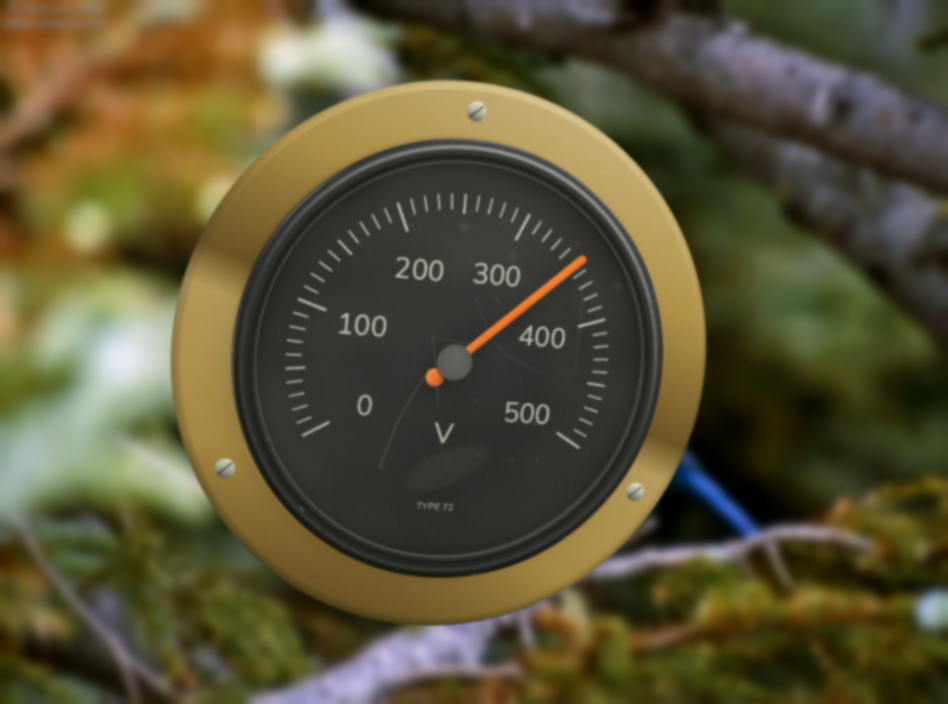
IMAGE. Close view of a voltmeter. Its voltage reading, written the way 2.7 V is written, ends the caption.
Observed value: 350 V
